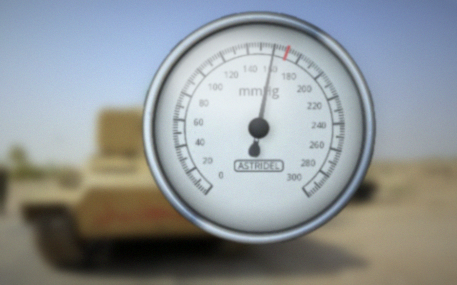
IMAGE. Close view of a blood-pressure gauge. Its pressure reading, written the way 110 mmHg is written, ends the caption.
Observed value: 160 mmHg
